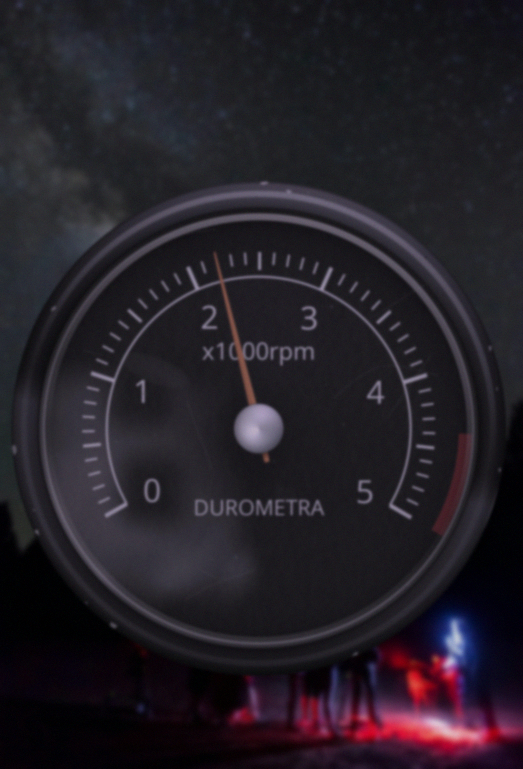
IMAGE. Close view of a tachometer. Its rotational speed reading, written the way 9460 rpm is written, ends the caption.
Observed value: 2200 rpm
